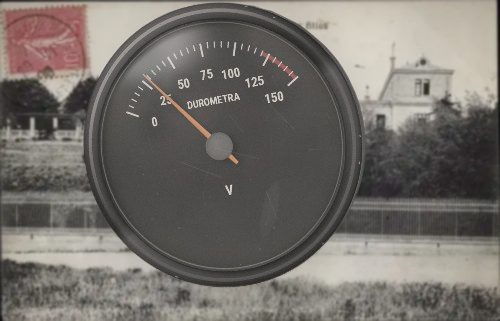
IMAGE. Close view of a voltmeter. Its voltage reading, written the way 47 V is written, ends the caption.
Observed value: 30 V
